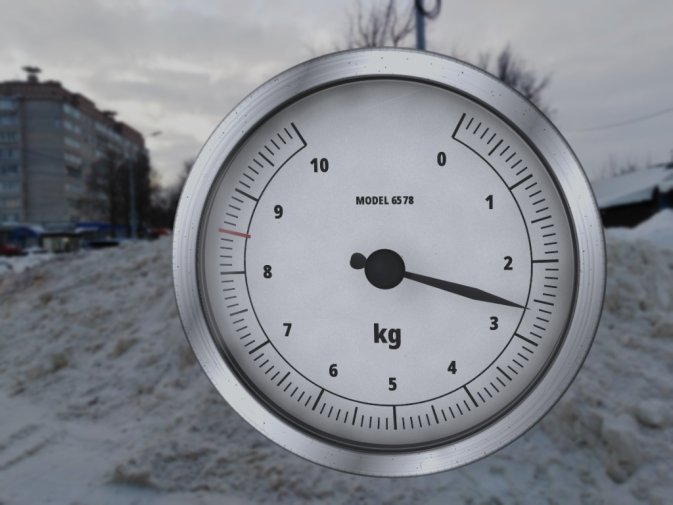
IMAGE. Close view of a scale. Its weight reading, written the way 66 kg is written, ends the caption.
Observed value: 2.6 kg
